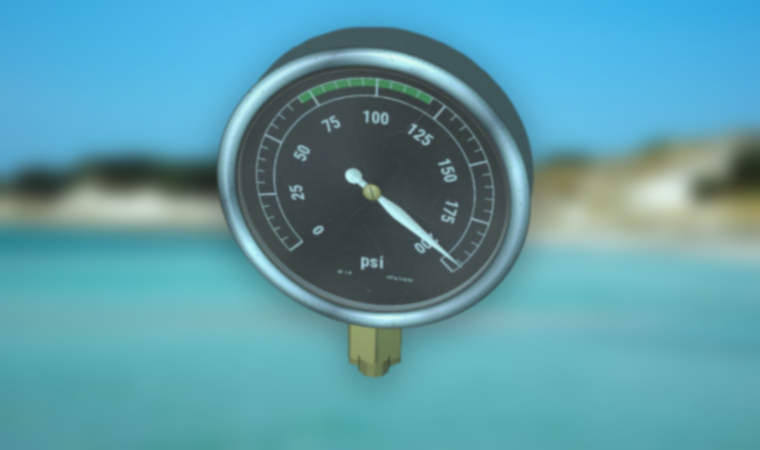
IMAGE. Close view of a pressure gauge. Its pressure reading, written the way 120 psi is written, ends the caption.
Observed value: 195 psi
